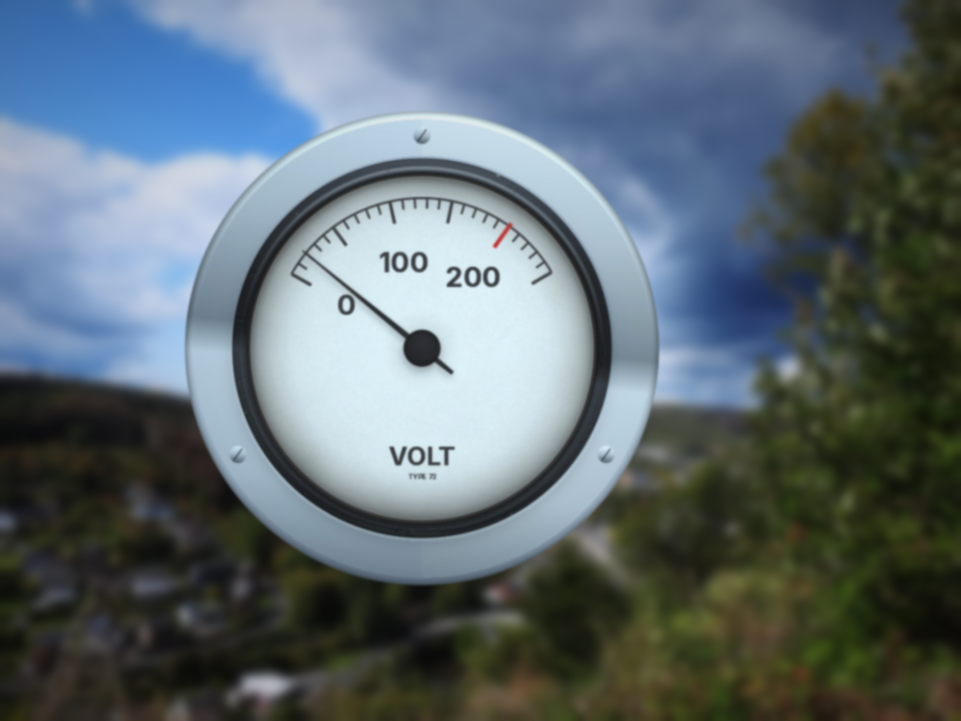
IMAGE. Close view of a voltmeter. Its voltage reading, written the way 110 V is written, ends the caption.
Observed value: 20 V
